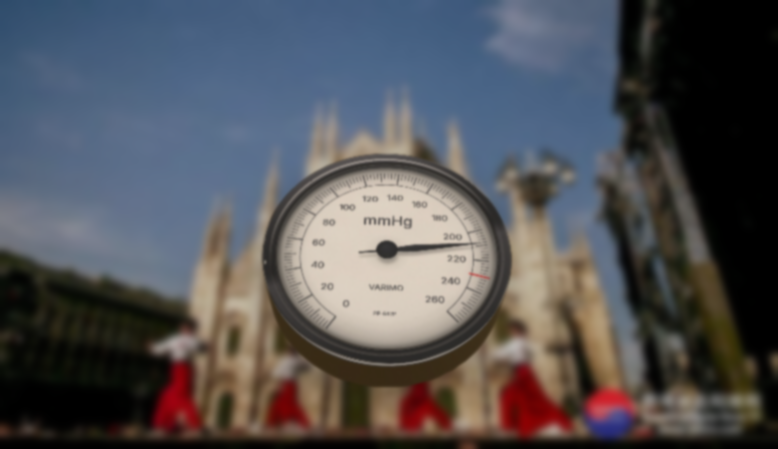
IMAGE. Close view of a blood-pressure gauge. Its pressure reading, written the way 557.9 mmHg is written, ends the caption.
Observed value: 210 mmHg
